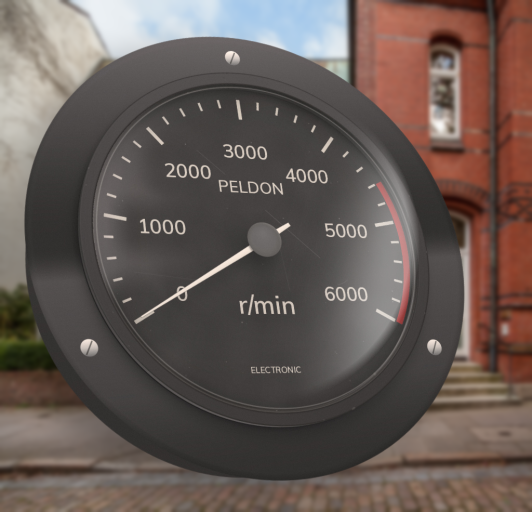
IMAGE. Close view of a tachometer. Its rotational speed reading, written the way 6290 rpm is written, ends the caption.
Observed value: 0 rpm
